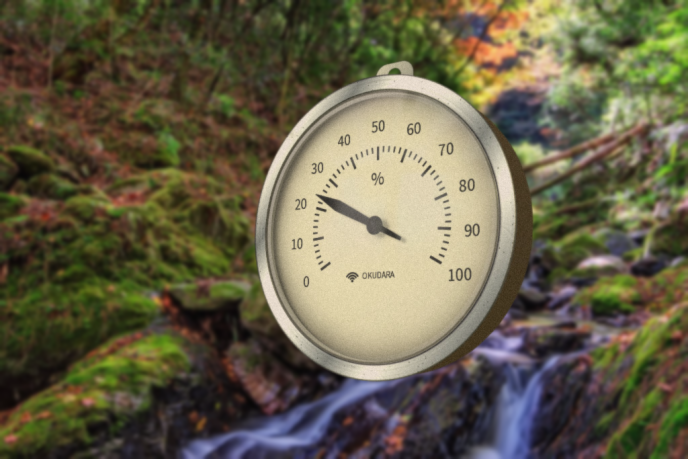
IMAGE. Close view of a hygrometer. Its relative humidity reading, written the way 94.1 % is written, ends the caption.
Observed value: 24 %
